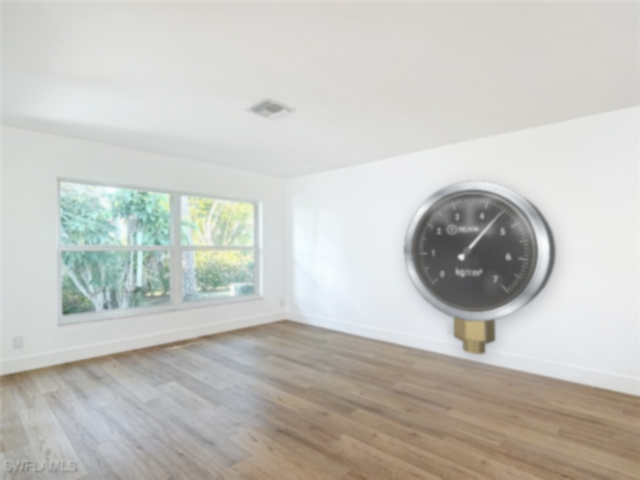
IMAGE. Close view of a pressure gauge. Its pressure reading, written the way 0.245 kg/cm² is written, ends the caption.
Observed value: 4.5 kg/cm²
